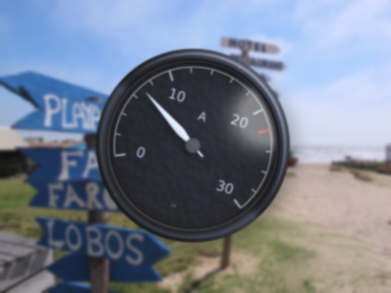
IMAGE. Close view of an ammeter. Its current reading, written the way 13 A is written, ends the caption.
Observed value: 7 A
